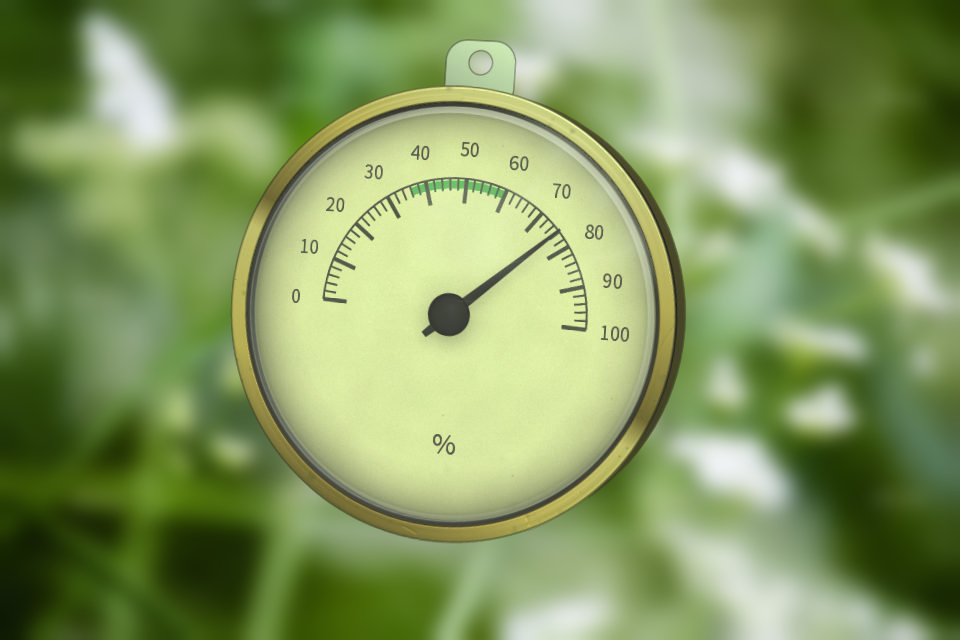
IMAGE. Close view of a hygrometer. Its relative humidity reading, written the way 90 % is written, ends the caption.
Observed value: 76 %
